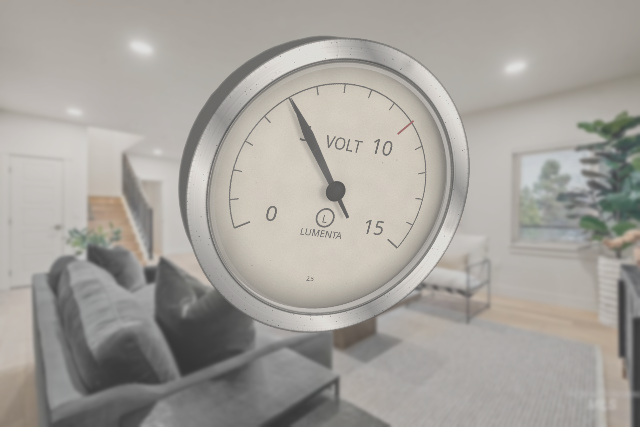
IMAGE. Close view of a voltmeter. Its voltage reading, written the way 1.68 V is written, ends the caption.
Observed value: 5 V
